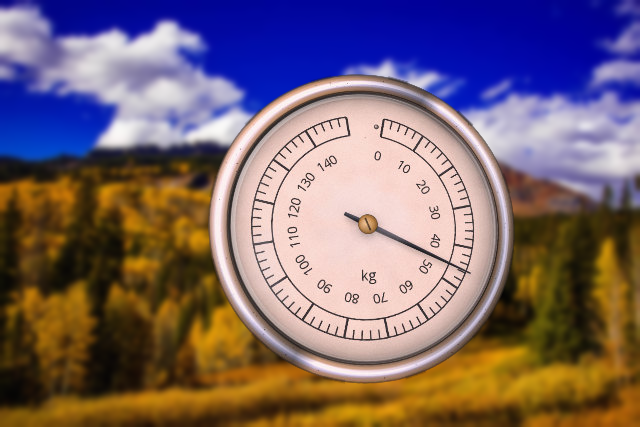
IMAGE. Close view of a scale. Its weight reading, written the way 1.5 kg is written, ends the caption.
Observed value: 46 kg
